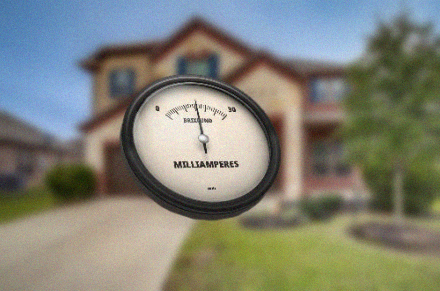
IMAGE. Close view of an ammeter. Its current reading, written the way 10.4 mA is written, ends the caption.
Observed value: 15 mA
